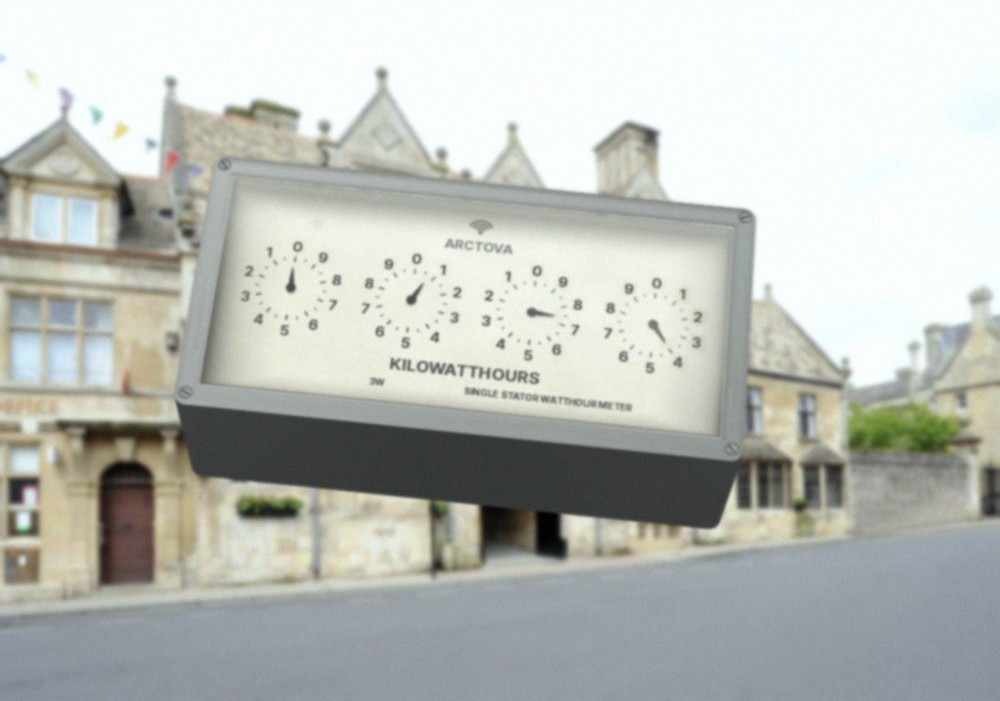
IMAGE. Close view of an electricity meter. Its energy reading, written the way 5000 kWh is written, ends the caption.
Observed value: 74 kWh
